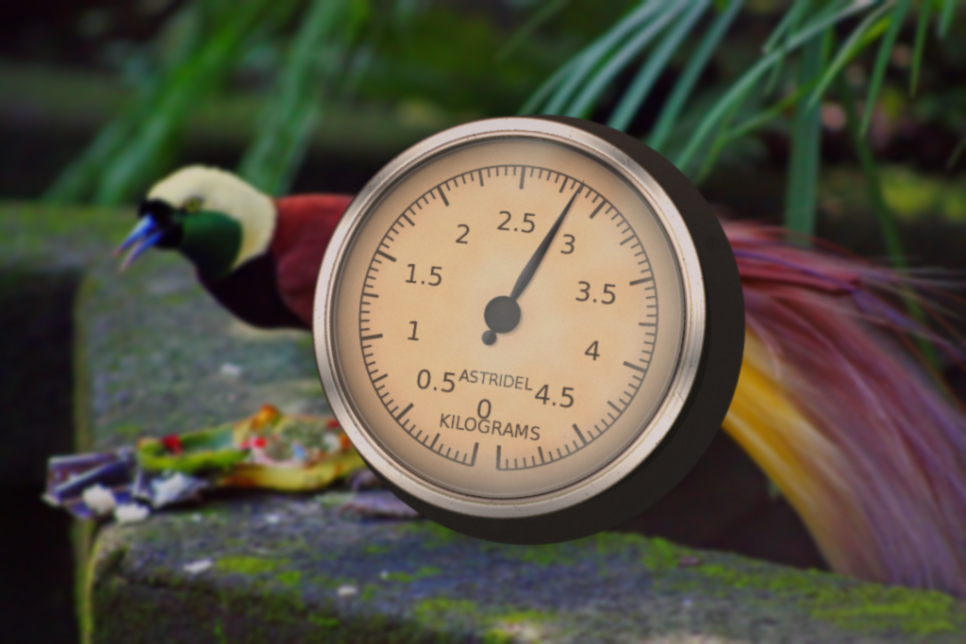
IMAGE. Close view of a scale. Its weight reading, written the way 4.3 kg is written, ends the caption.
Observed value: 2.85 kg
